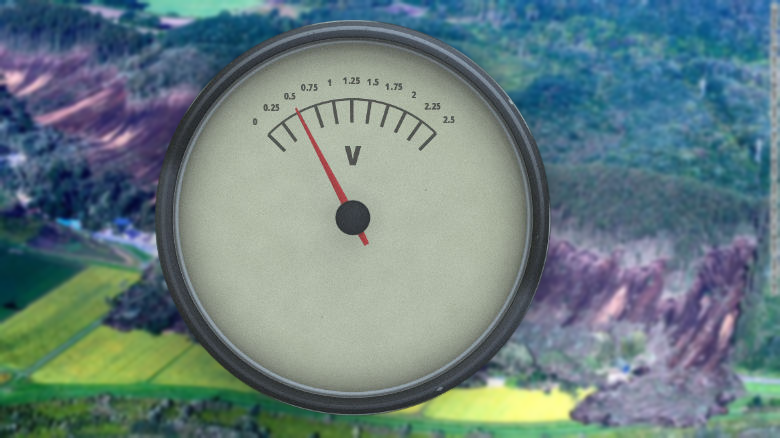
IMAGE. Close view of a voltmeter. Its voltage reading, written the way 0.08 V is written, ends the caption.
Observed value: 0.5 V
